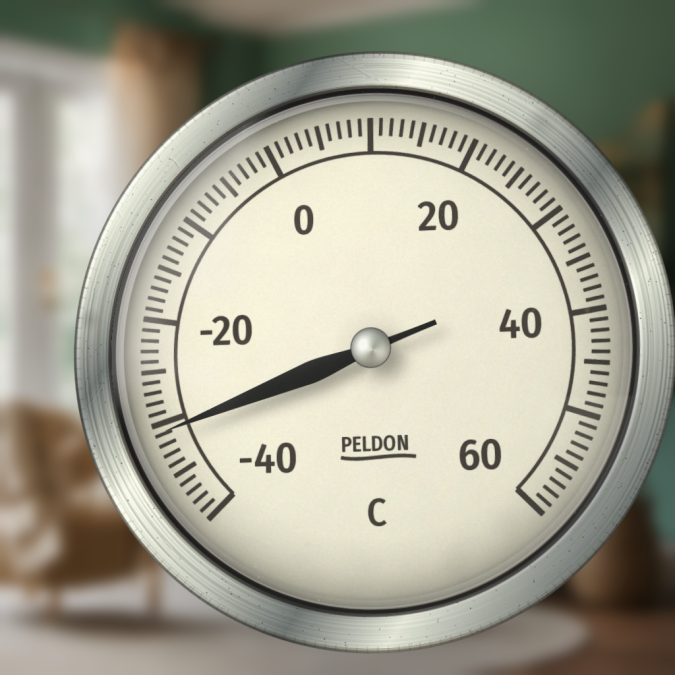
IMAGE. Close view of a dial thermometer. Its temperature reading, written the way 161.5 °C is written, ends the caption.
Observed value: -31 °C
